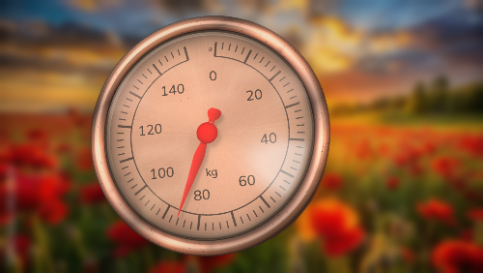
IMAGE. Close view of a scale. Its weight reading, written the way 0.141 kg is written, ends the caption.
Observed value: 86 kg
